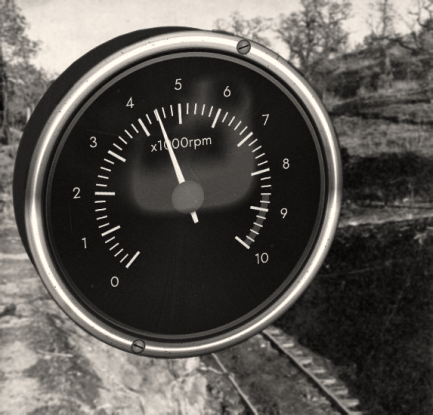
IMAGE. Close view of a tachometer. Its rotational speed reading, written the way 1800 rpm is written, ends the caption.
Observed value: 4400 rpm
